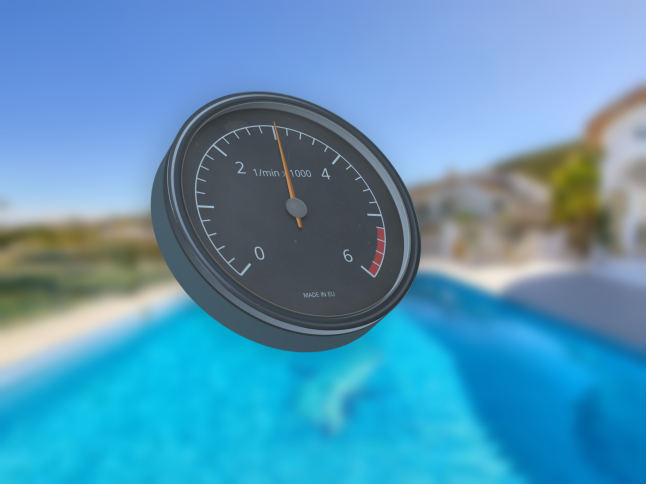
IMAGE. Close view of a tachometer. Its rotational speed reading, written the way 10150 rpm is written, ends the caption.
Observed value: 3000 rpm
